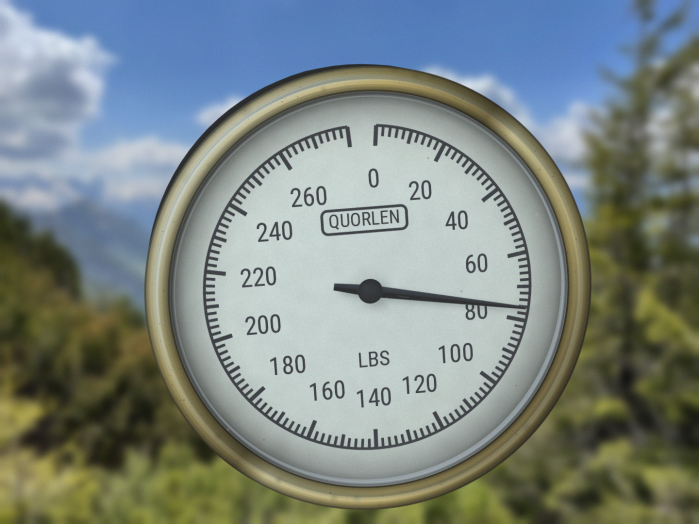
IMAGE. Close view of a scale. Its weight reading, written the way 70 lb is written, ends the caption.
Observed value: 76 lb
